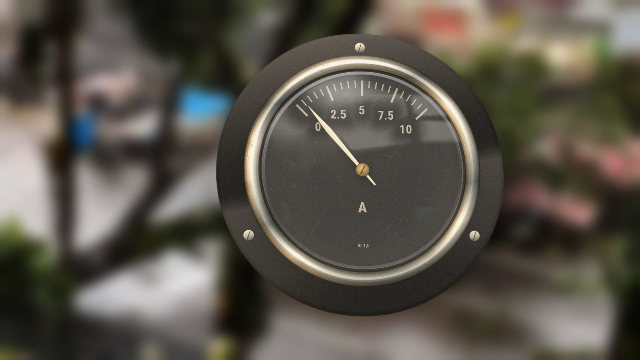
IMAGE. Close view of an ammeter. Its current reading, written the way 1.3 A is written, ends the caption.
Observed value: 0.5 A
